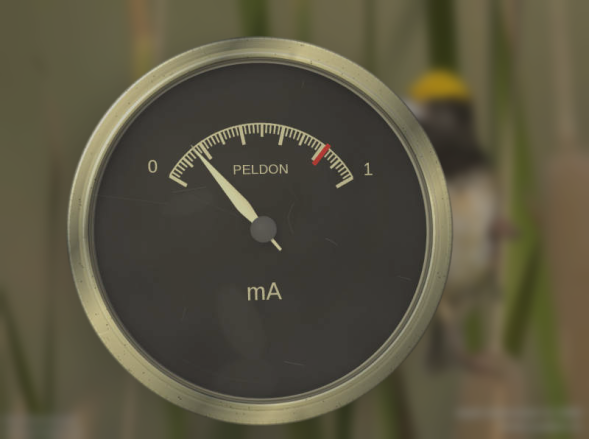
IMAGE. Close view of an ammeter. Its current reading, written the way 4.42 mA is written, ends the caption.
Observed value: 0.16 mA
